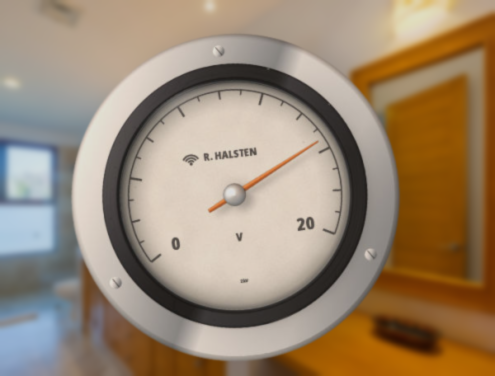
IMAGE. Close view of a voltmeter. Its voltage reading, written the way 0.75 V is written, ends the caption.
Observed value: 15.5 V
